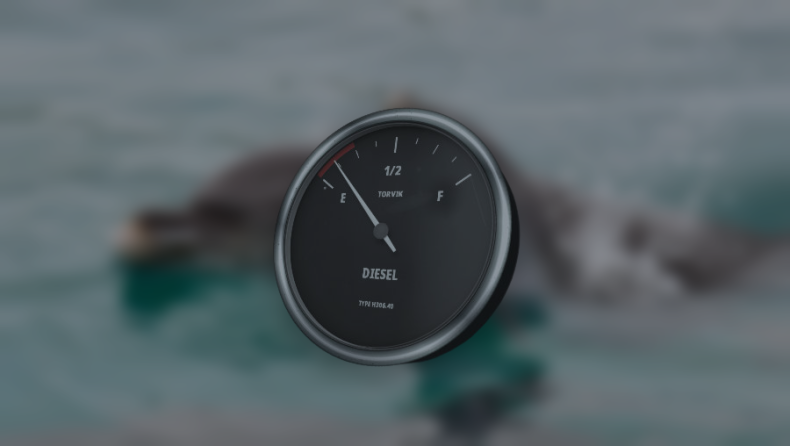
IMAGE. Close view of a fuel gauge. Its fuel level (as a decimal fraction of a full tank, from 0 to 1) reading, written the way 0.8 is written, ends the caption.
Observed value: 0.125
